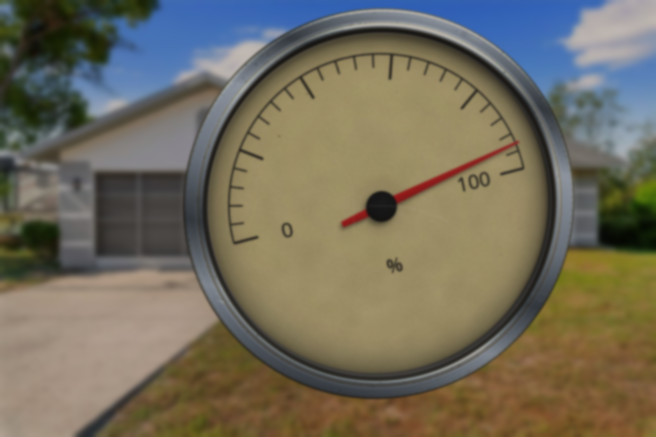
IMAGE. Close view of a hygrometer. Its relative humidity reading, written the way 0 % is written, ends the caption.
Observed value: 94 %
